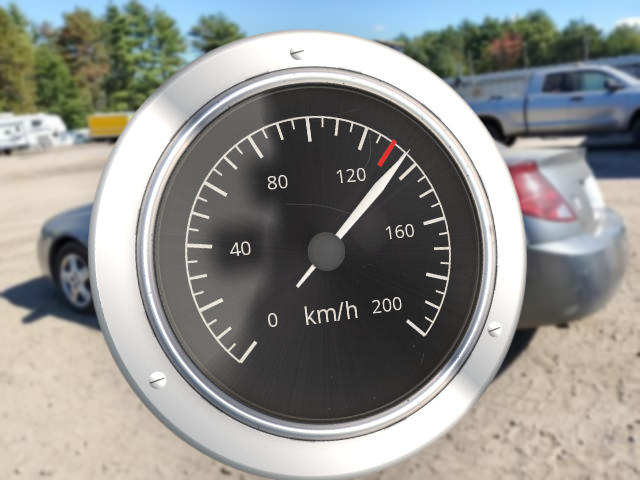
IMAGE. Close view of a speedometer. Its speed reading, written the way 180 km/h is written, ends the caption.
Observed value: 135 km/h
